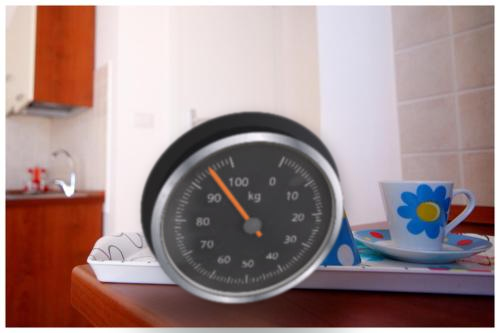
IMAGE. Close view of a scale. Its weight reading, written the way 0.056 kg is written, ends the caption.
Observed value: 95 kg
